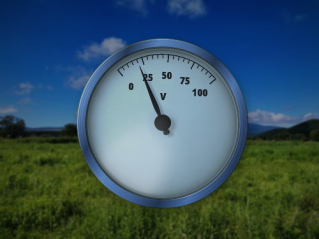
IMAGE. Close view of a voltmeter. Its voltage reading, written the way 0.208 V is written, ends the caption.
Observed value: 20 V
